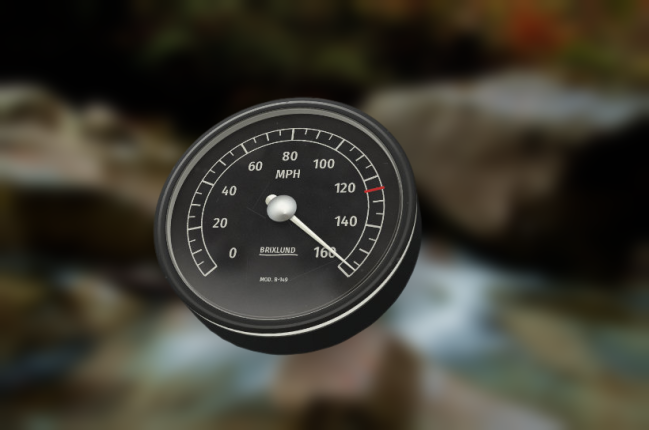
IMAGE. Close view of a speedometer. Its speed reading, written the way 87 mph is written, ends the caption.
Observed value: 157.5 mph
